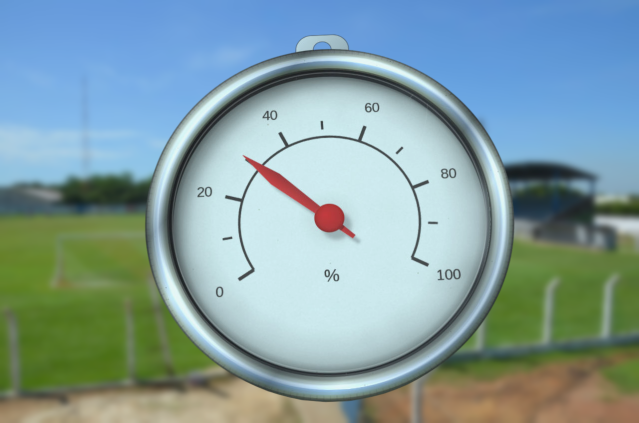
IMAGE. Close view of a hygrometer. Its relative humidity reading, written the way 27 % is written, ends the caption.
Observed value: 30 %
